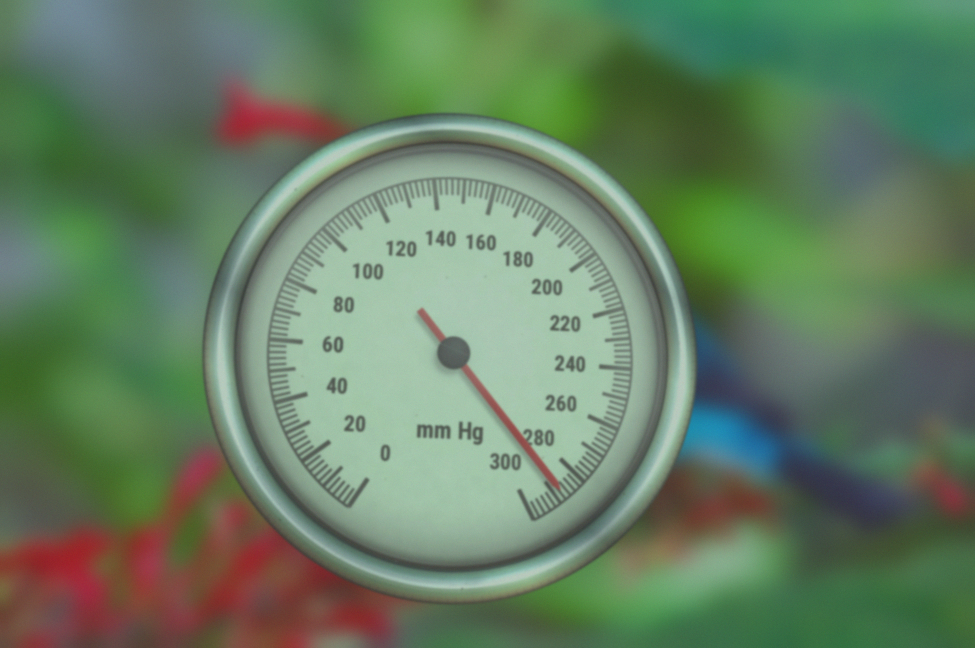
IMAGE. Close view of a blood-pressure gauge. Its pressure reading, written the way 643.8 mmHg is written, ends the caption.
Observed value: 288 mmHg
